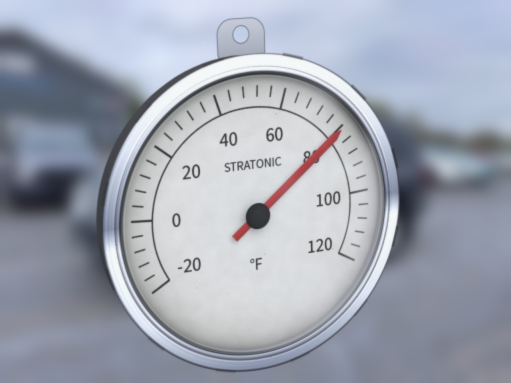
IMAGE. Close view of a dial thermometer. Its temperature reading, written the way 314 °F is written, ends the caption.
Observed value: 80 °F
